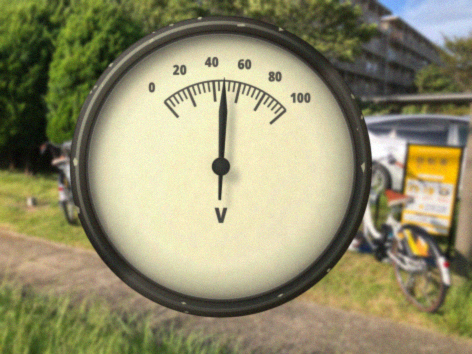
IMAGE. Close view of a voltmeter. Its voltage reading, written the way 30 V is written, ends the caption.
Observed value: 48 V
